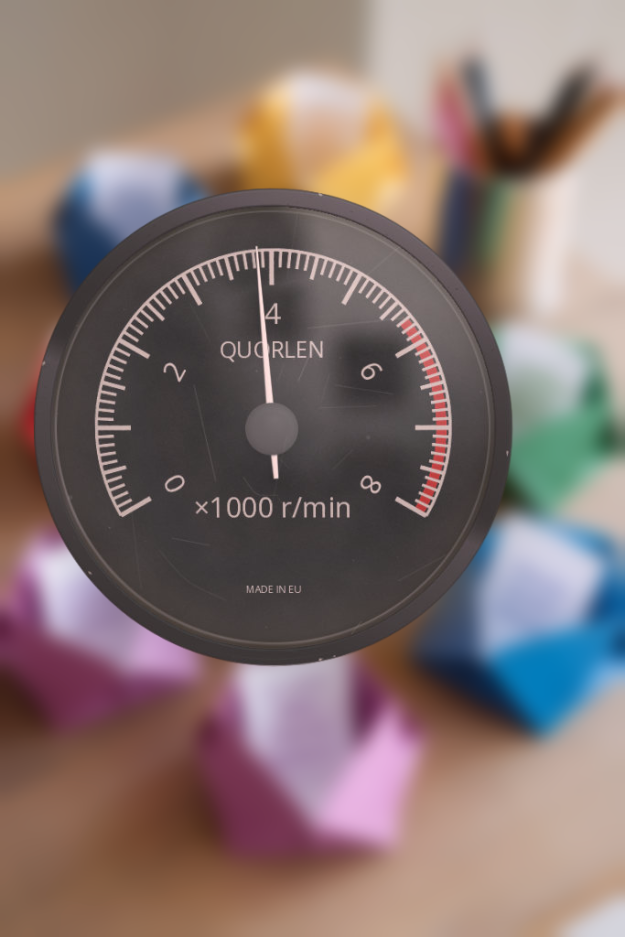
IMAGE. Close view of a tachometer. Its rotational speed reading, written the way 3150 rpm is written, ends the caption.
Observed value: 3850 rpm
